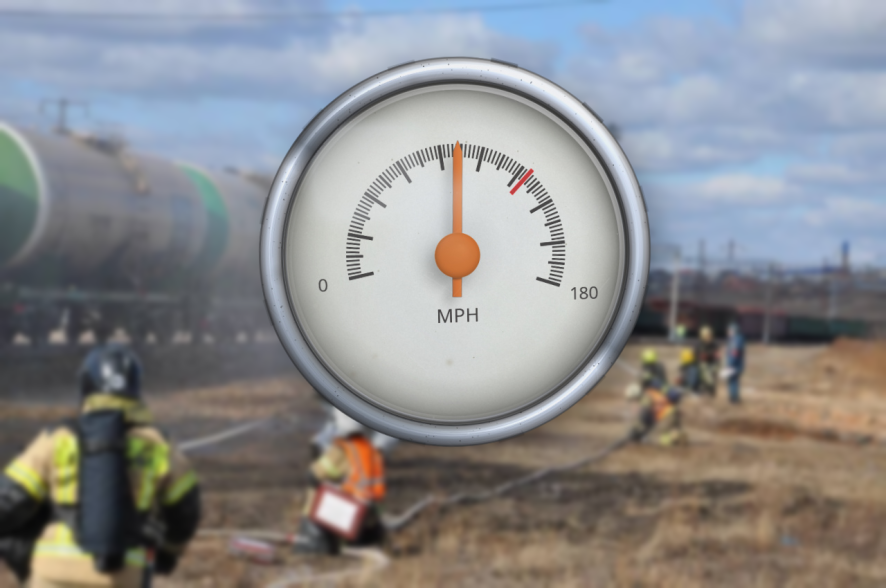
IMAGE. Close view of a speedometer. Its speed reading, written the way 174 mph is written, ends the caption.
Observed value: 88 mph
